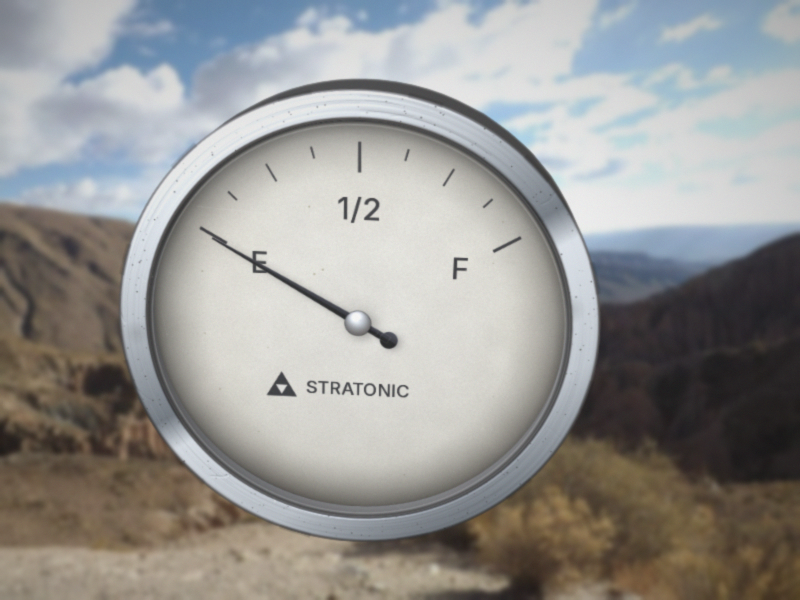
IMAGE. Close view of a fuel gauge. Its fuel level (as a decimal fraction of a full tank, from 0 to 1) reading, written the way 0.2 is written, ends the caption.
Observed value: 0
